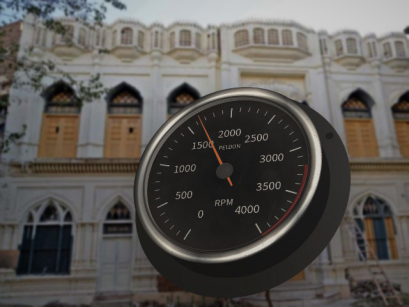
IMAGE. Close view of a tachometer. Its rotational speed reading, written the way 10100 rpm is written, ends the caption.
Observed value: 1650 rpm
